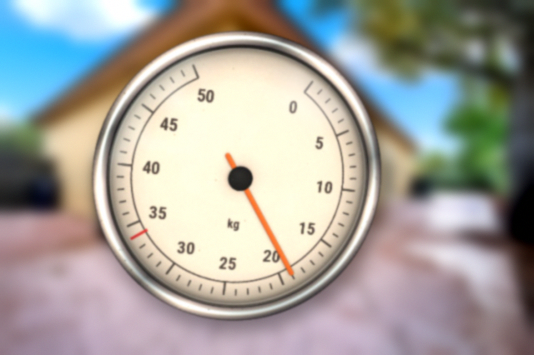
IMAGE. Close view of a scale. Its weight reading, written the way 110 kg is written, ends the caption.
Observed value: 19 kg
